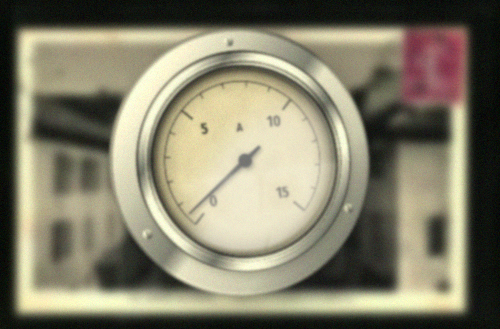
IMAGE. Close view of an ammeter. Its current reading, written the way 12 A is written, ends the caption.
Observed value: 0.5 A
